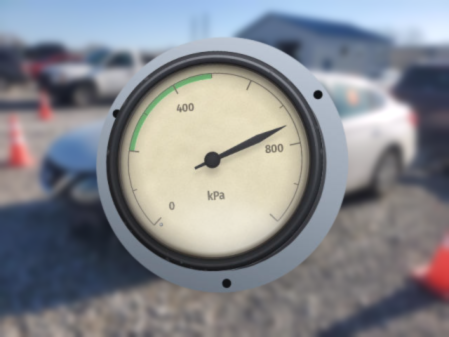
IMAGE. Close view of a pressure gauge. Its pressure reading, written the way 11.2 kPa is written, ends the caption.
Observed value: 750 kPa
